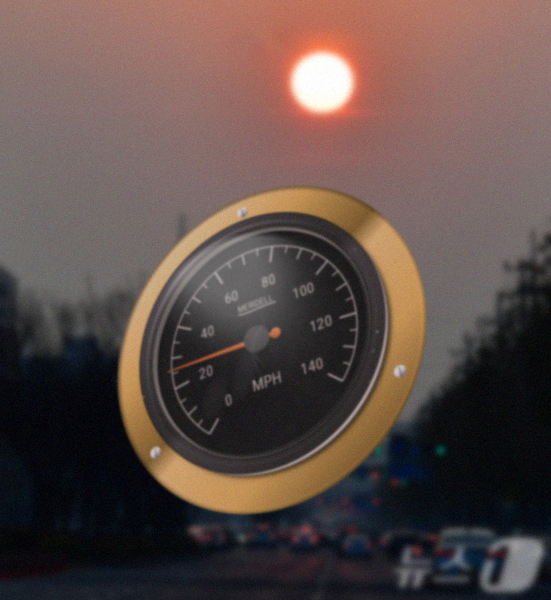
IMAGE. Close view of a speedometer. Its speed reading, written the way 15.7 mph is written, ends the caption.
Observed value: 25 mph
